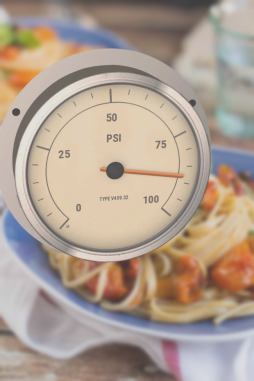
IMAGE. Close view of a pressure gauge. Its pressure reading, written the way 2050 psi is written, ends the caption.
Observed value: 87.5 psi
